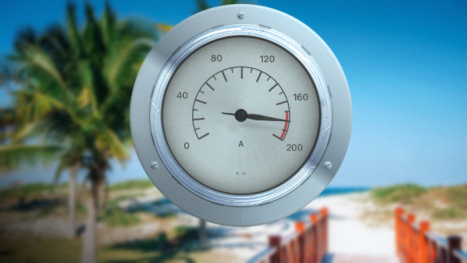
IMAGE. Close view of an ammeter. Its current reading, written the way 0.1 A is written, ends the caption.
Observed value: 180 A
